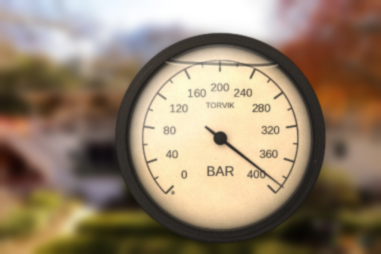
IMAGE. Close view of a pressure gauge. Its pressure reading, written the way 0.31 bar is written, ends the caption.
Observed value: 390 bar
